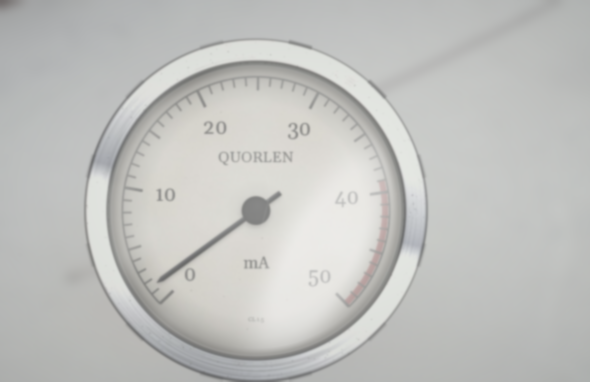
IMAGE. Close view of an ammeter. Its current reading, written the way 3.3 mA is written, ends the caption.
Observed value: 1.5 mA
